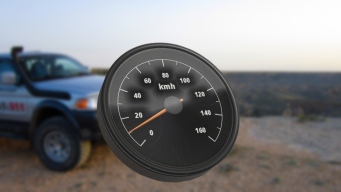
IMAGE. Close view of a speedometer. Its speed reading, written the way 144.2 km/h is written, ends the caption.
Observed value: 10 km/h
